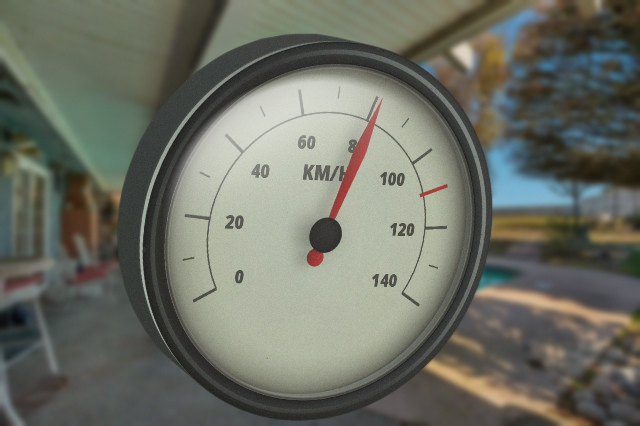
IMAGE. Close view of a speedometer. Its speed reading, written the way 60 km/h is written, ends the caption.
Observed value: 80 km/h
